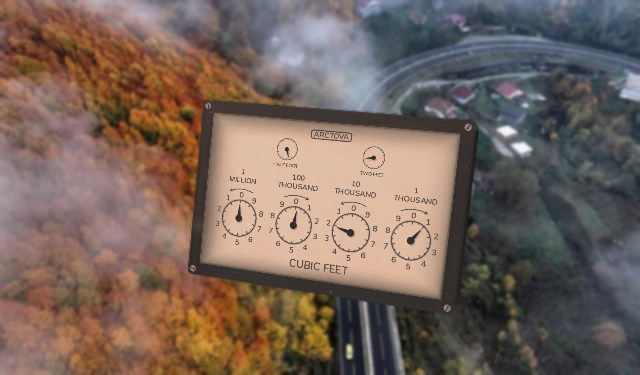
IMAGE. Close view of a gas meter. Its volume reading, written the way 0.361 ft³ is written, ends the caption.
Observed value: 2100 ft³
